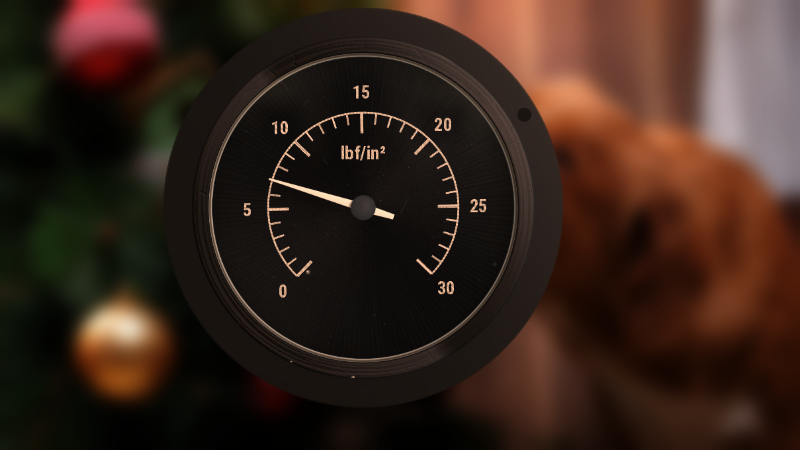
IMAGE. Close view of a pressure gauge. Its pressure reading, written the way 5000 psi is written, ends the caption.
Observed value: 7 psi
